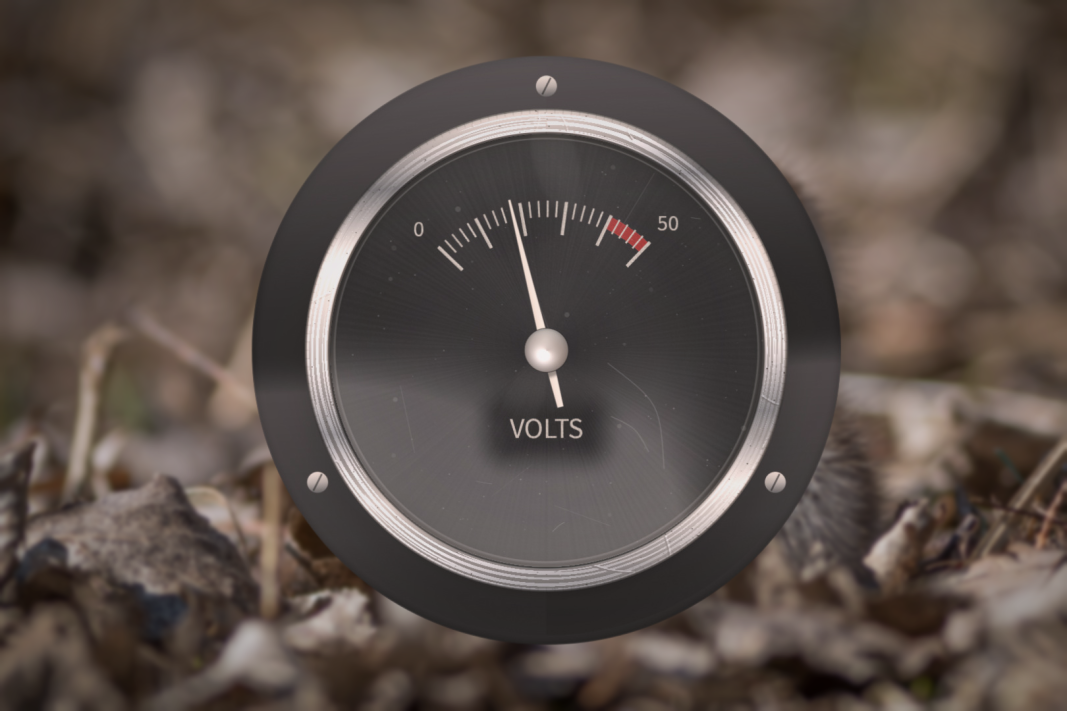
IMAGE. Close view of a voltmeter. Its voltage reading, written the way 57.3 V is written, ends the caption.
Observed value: 18 V
